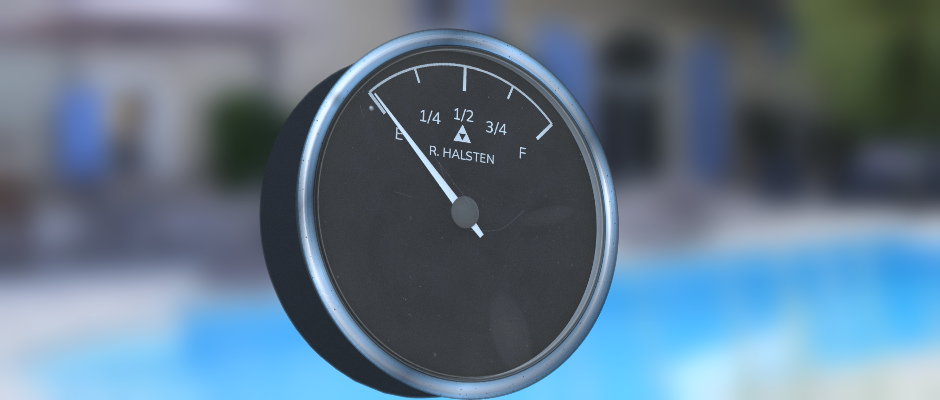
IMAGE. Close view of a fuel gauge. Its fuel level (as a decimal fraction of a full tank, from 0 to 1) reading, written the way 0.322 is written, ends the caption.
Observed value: 0
